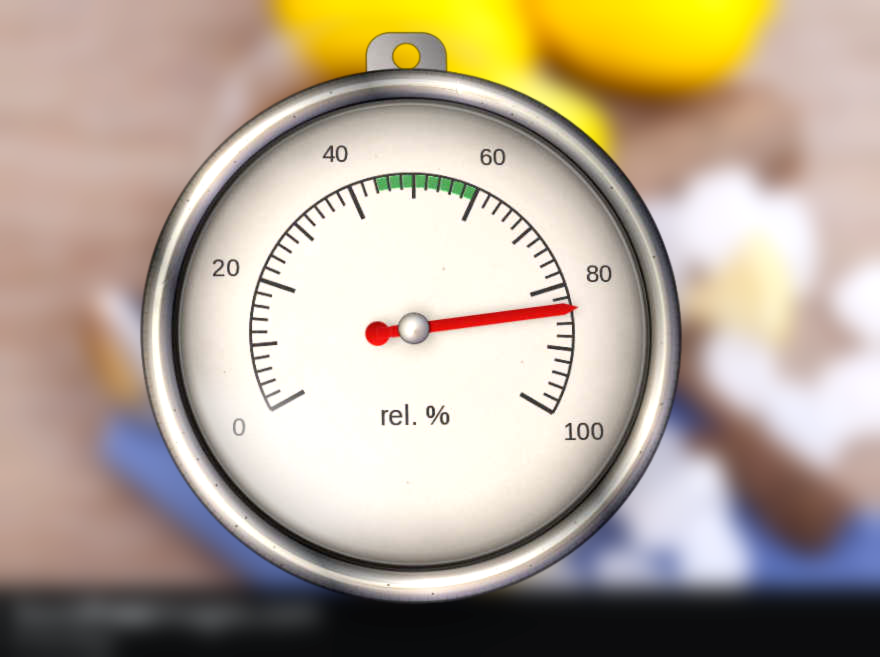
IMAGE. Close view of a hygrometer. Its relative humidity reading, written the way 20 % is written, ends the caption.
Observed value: 84 %
